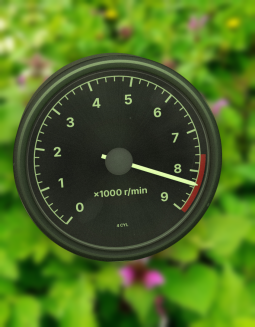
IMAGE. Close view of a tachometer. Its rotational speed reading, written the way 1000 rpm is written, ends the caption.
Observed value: 8300 rpm
